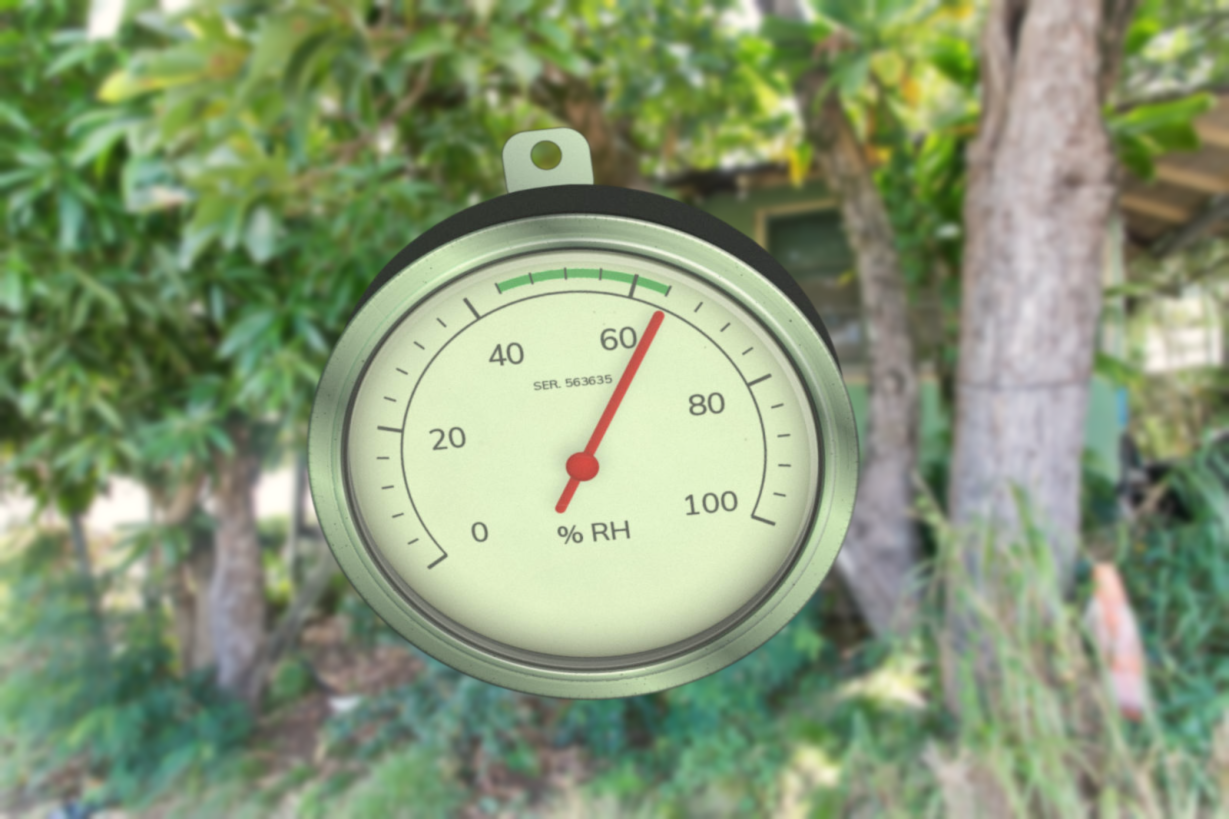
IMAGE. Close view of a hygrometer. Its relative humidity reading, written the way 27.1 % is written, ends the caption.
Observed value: 64 %
